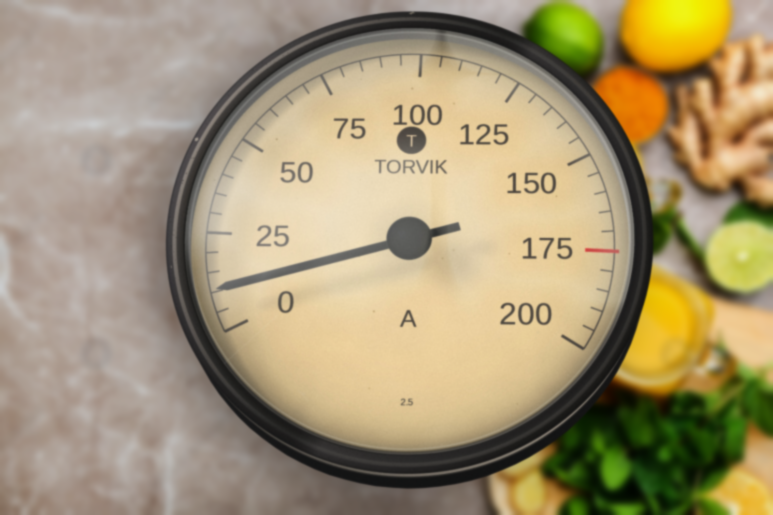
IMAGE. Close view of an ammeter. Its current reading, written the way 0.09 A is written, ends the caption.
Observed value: 10 A
